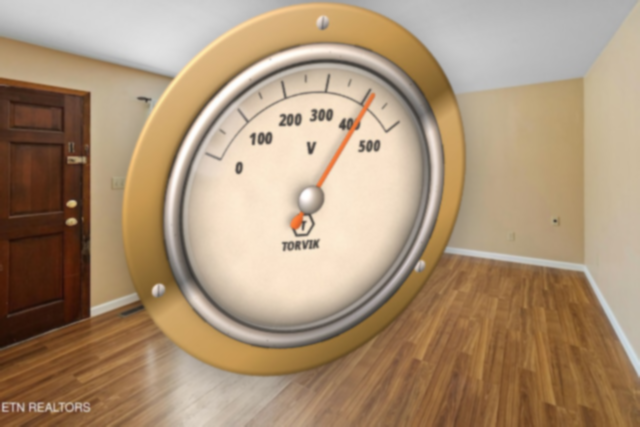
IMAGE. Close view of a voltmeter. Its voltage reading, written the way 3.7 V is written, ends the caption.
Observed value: 400 V
